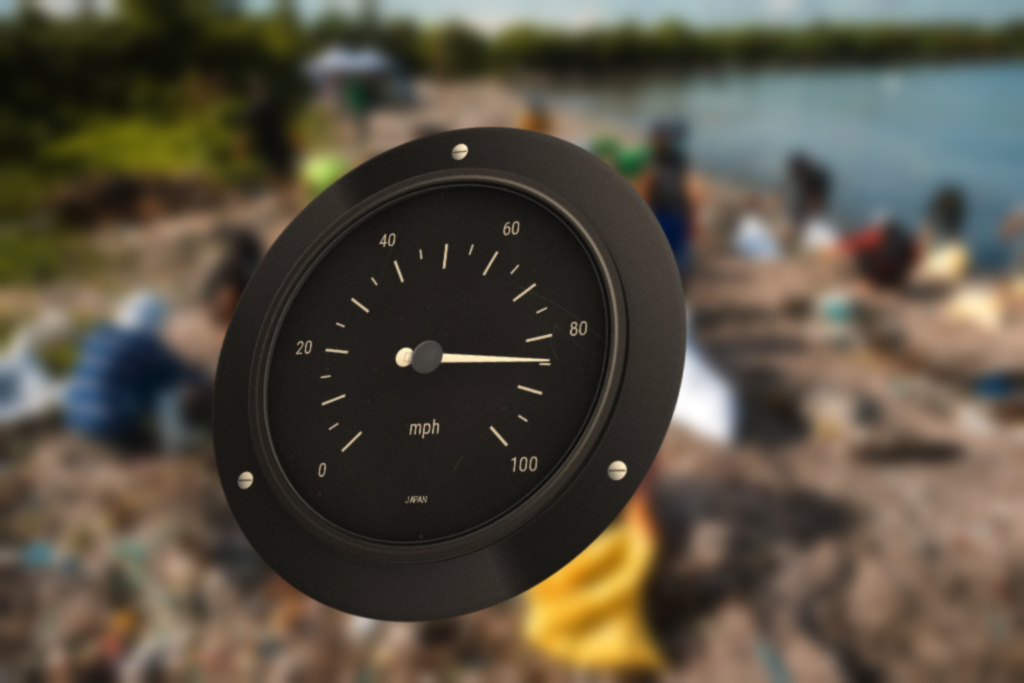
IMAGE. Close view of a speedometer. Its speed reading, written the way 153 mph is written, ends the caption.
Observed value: 85 mph
